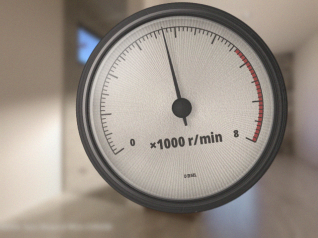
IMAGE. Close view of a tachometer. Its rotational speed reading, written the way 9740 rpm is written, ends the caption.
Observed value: 3700 rpm
